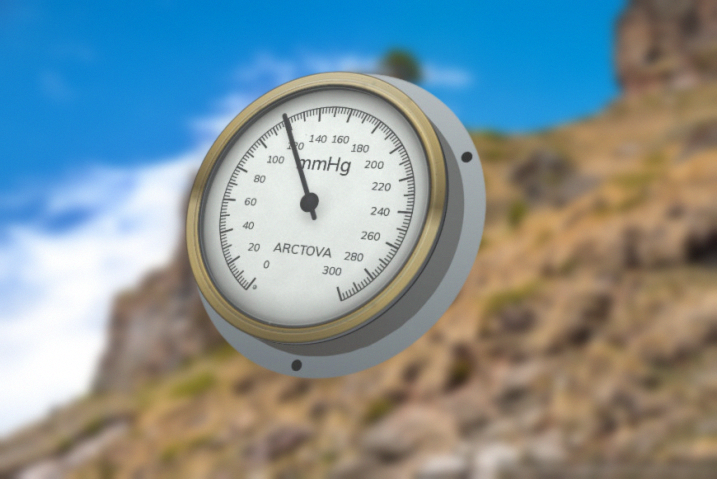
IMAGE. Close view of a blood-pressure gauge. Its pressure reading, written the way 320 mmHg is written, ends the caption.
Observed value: 120 mmHg
